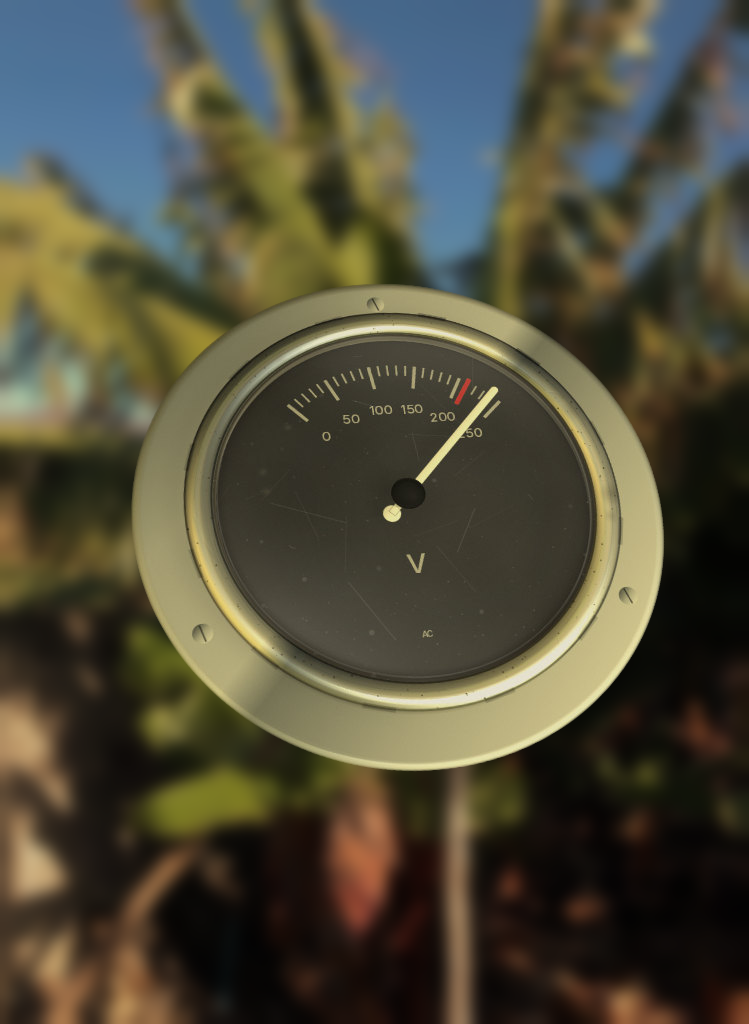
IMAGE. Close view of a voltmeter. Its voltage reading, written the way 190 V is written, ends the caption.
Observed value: 240 V
